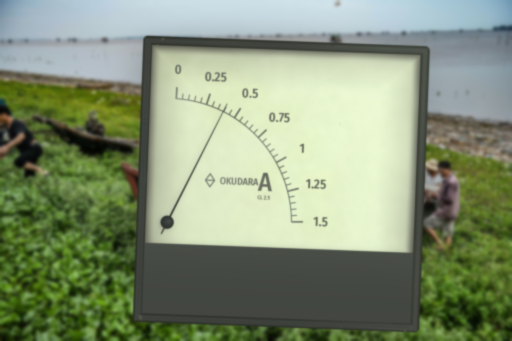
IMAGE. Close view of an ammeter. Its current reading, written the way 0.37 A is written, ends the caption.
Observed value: 0.4 A
